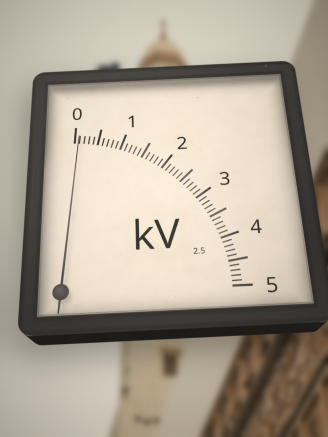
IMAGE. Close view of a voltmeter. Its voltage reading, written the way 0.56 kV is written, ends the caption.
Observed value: 0.1 kV
